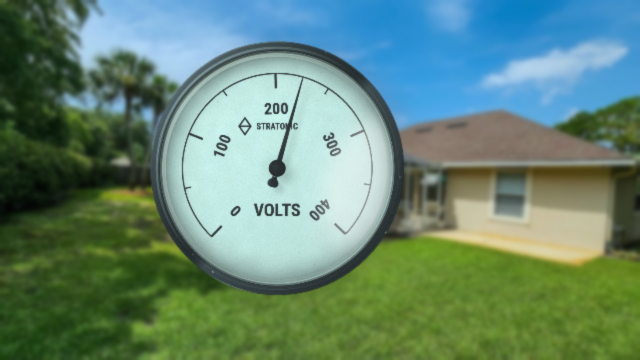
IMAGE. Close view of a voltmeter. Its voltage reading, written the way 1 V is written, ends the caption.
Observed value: 225 V
